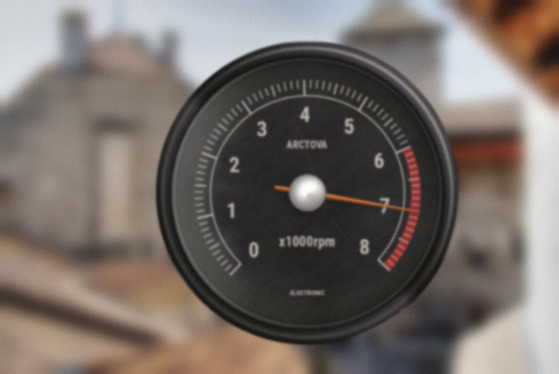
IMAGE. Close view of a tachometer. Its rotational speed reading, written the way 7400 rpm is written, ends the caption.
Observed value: 7000 rpm
